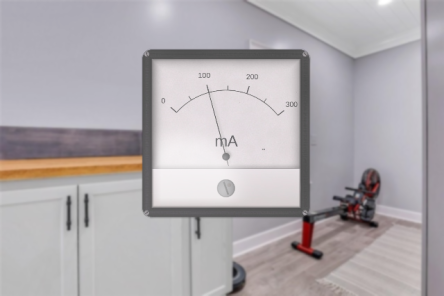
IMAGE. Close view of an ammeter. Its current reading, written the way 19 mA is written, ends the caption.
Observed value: 100 mA
